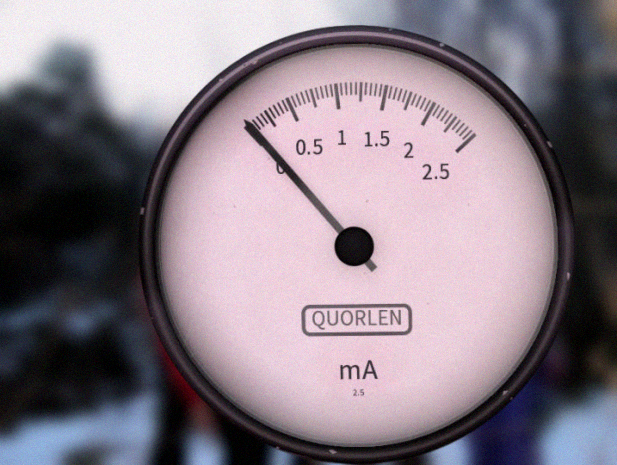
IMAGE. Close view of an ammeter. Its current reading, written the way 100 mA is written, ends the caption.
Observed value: 0.05 mA
